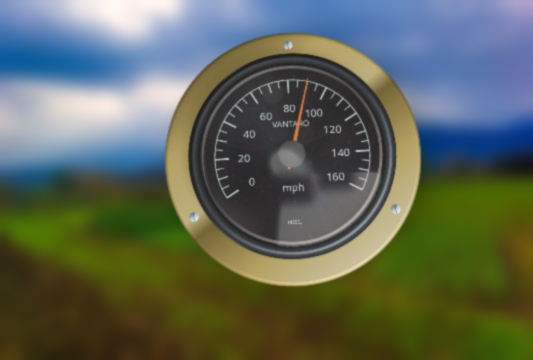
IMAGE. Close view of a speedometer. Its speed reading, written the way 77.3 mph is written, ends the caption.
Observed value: 90 mph
